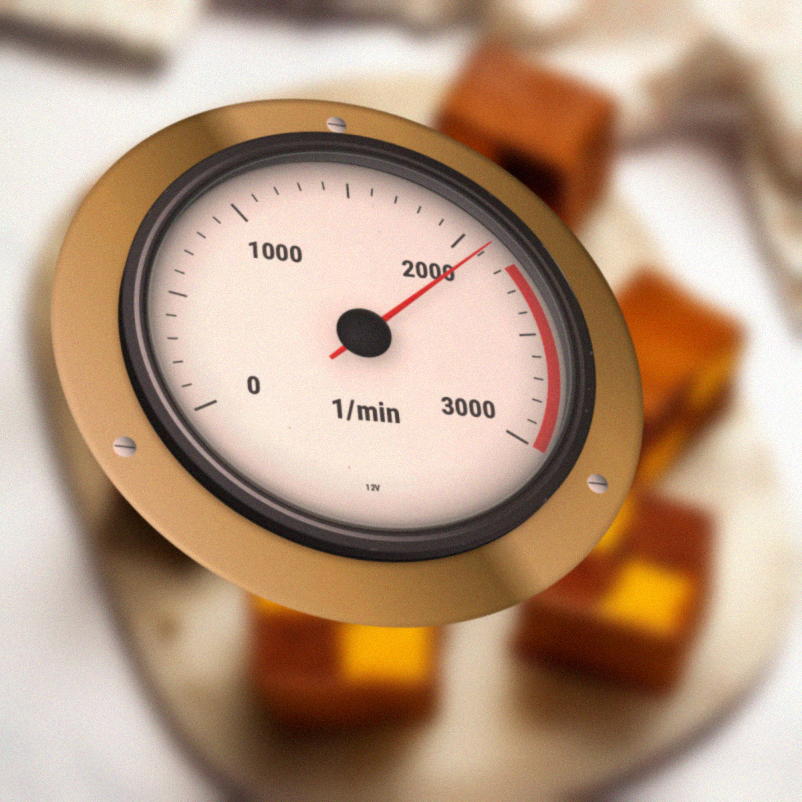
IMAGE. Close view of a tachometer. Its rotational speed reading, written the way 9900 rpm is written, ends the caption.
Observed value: 2100 rpm
